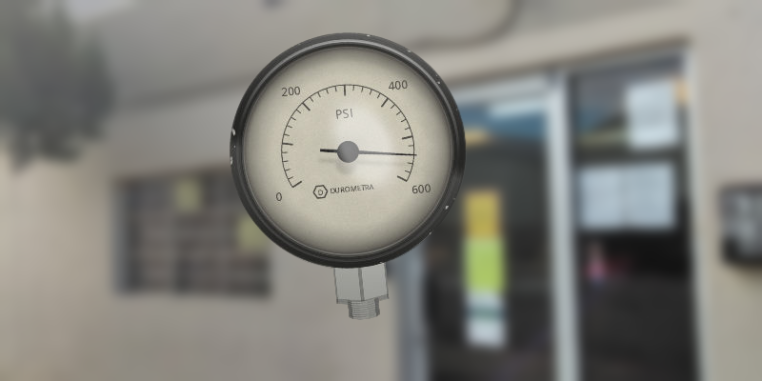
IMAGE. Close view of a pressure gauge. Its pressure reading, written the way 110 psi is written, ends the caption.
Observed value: 540 psi
